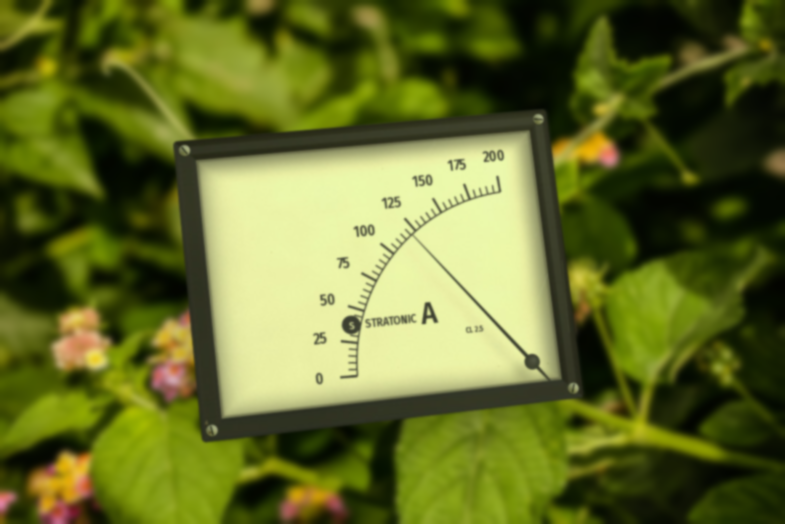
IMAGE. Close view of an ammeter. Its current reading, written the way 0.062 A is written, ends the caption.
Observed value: 120 A
